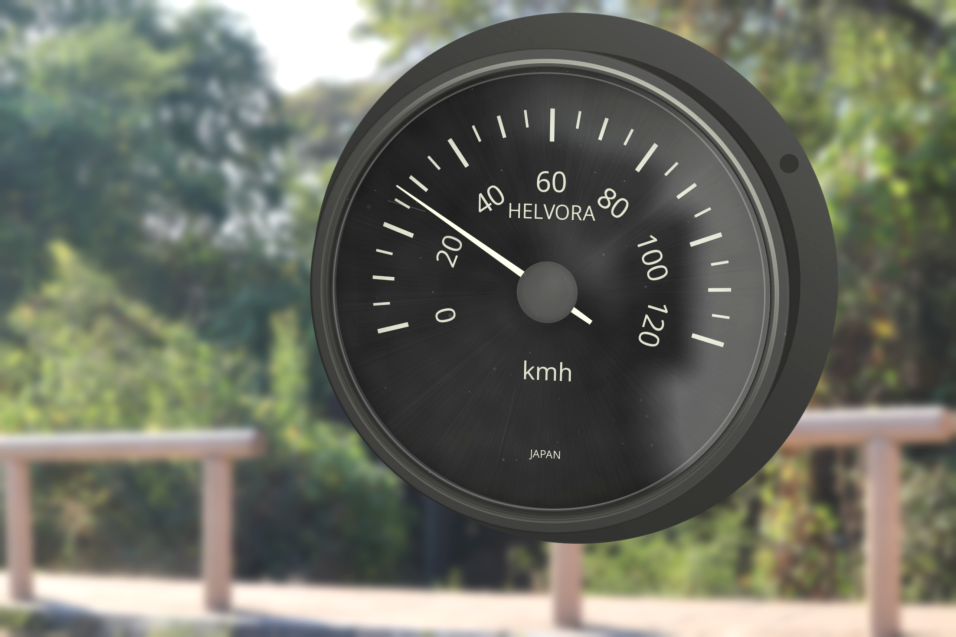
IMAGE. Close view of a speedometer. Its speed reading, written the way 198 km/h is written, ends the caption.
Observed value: 27.5 km/h
